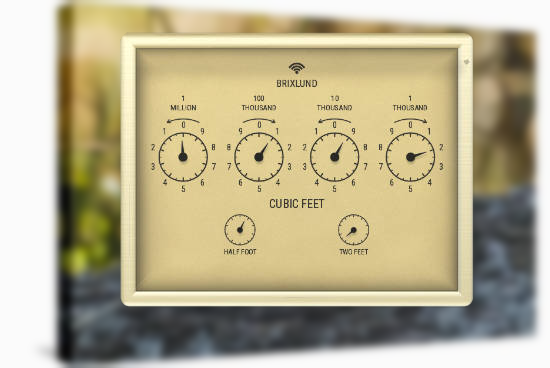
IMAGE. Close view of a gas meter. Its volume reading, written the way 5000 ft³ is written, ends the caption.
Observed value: 9200 ft³
